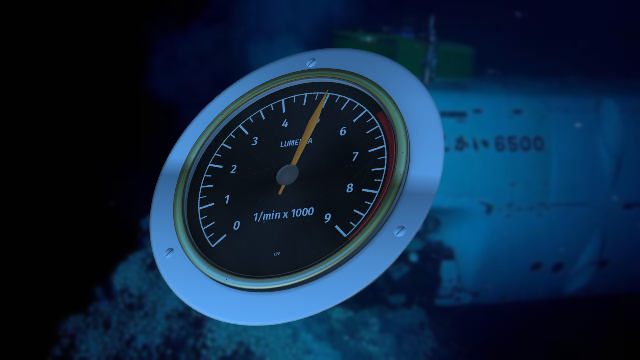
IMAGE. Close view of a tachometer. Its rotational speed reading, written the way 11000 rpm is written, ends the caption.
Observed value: 5000 rpm
